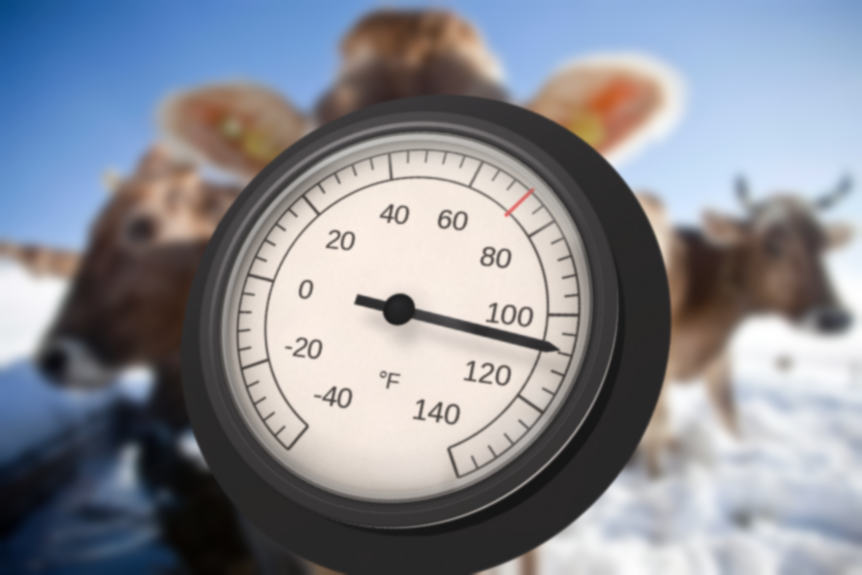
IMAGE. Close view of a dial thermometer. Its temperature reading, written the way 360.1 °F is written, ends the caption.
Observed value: 108 °F
